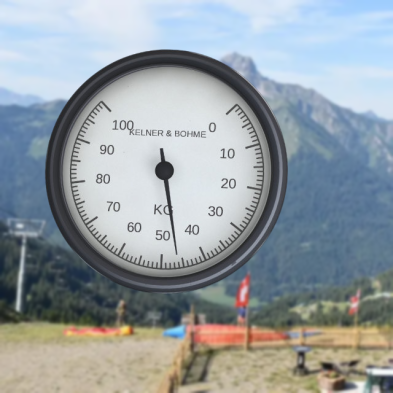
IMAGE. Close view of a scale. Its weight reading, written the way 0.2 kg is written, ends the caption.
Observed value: 46 kg
